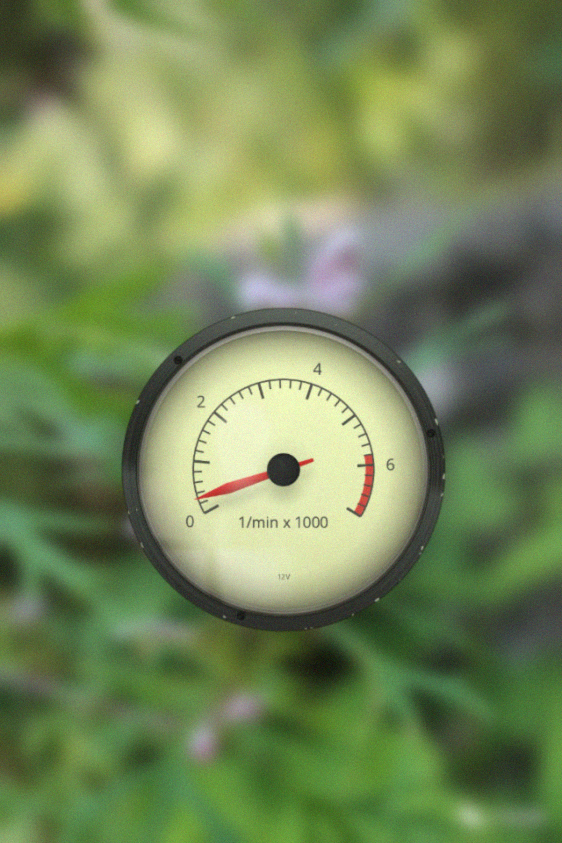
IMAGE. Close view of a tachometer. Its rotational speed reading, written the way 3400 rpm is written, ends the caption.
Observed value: 300 rpm
